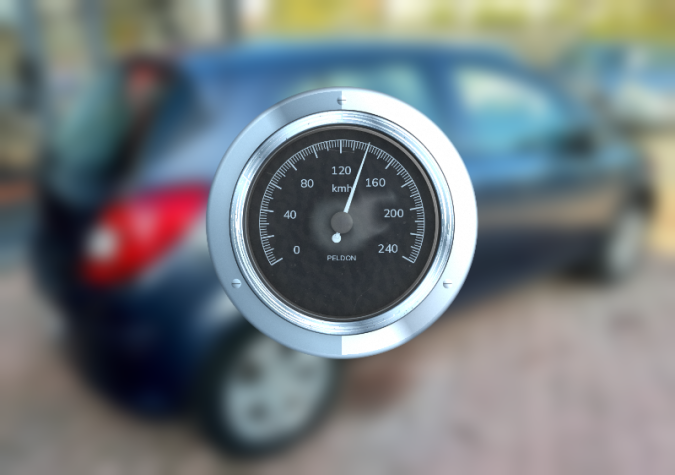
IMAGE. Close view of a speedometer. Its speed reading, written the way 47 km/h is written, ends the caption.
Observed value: 140 km/h
